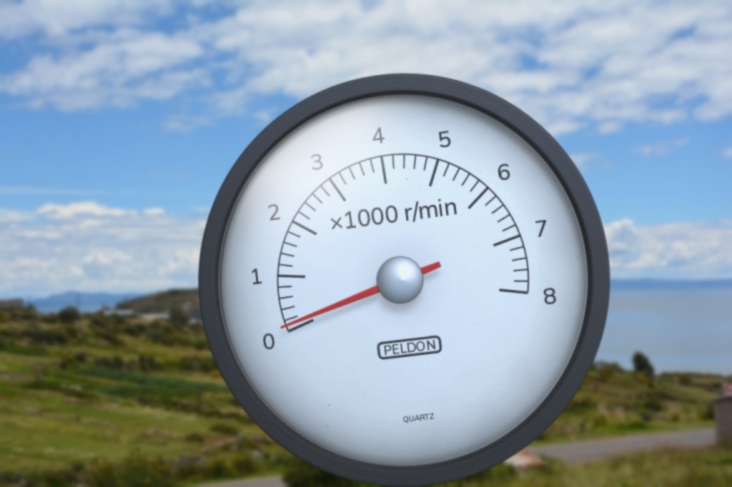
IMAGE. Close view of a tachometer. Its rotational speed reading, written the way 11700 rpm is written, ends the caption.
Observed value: 100 rpm
